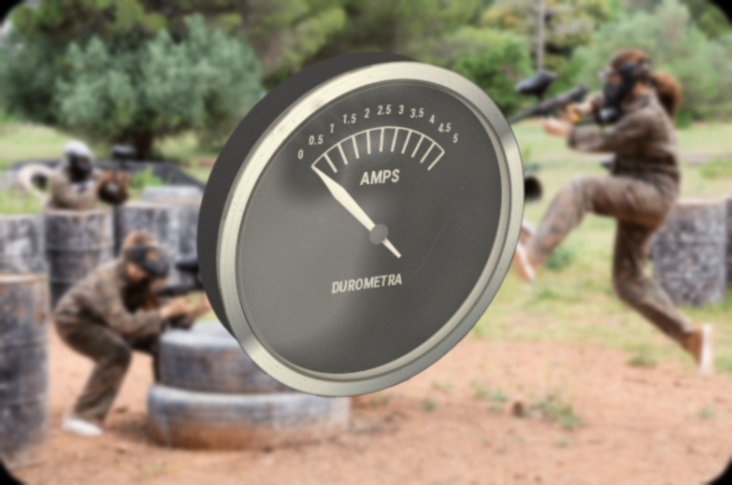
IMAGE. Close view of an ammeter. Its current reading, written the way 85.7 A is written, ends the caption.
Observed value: 0 A
